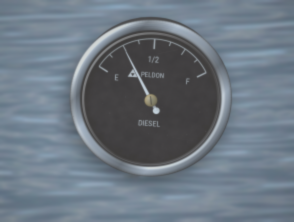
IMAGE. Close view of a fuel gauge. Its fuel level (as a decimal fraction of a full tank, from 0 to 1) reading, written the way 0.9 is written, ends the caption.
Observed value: 0.25
